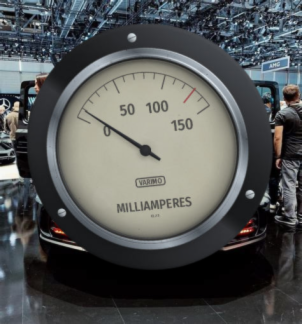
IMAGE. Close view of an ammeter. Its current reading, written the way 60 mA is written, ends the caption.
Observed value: 10 mA
